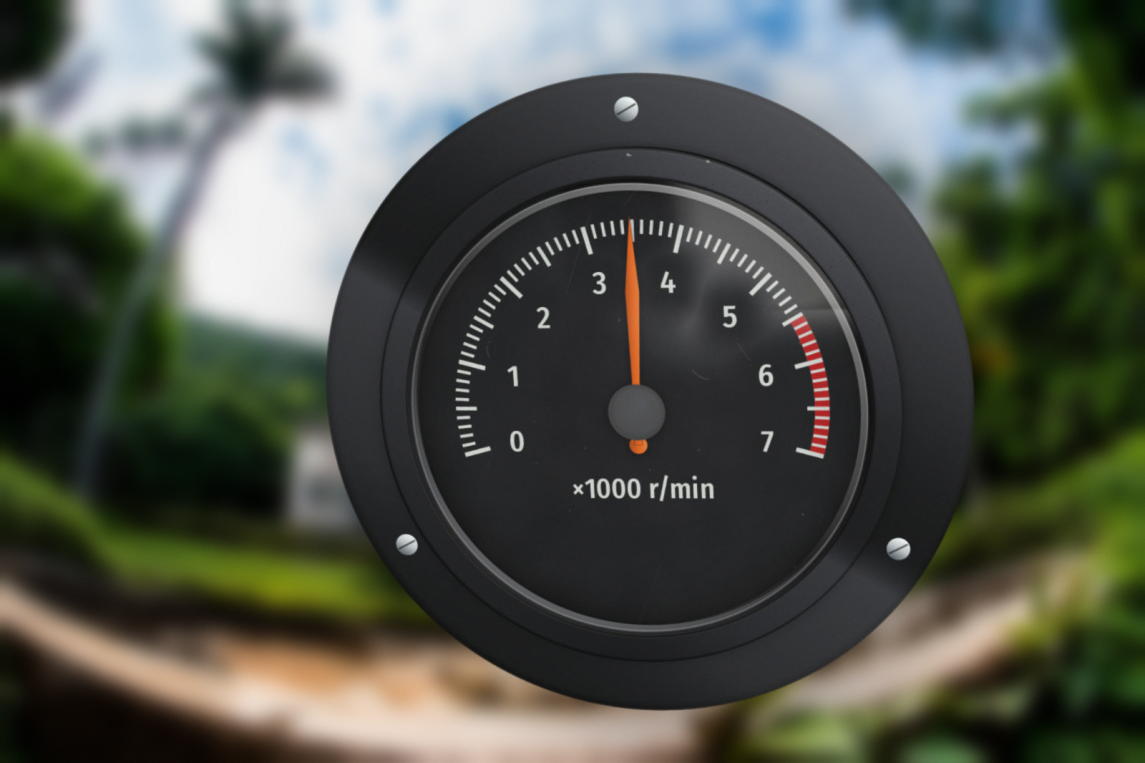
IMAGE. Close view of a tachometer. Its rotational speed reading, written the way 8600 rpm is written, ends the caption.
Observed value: 3500 rpm
